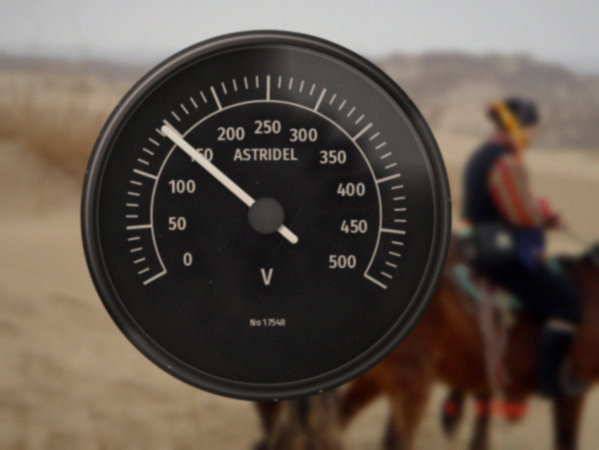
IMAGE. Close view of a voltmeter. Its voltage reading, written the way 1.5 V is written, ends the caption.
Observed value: 145 V
